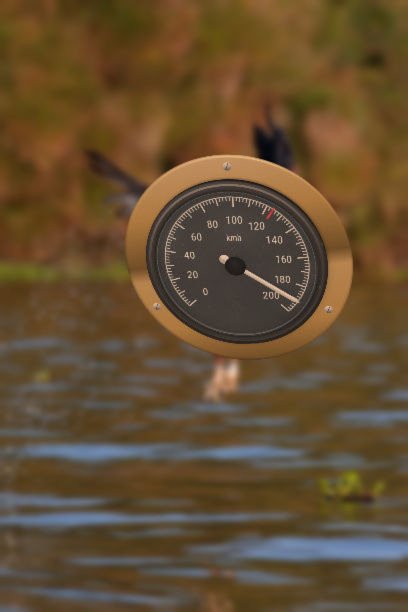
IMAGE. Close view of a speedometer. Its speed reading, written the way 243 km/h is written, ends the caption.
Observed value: 190 km/h
